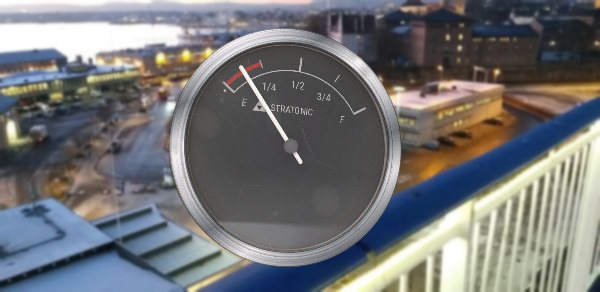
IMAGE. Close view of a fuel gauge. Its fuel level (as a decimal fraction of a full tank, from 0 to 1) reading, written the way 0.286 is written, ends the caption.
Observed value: 0.125
